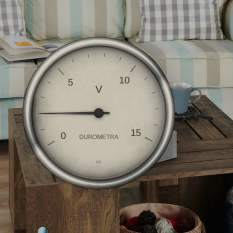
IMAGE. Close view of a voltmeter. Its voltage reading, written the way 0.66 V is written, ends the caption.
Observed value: 2 V
